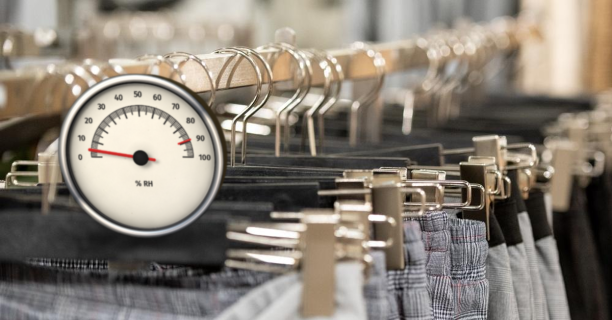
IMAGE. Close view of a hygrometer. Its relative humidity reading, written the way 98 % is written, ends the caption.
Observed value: 5 %
